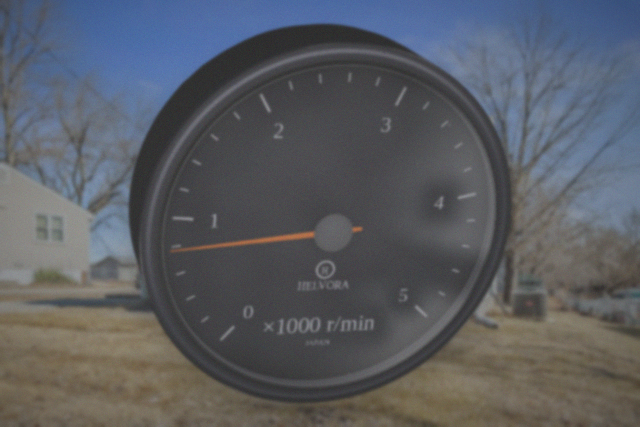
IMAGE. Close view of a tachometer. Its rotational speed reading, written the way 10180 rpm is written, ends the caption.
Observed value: 800 rpm
